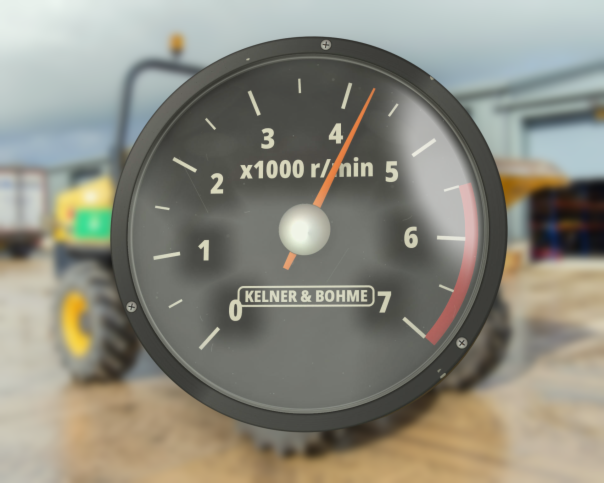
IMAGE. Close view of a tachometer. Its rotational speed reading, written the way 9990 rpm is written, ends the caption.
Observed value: 4250 rpm
